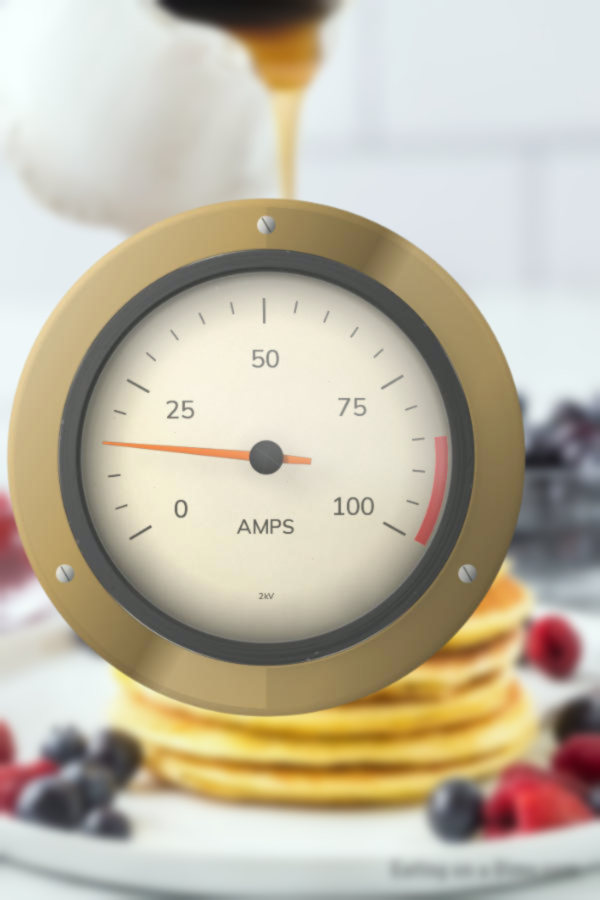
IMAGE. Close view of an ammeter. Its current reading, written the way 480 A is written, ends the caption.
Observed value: 15 A
